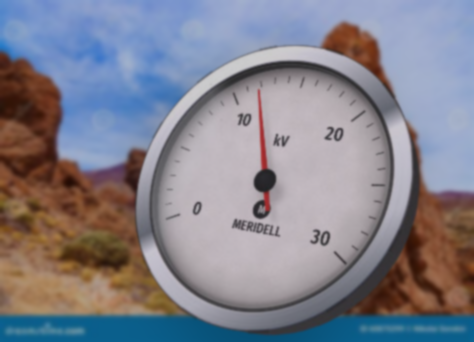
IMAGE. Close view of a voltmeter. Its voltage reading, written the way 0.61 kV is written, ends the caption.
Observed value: 12 kV
